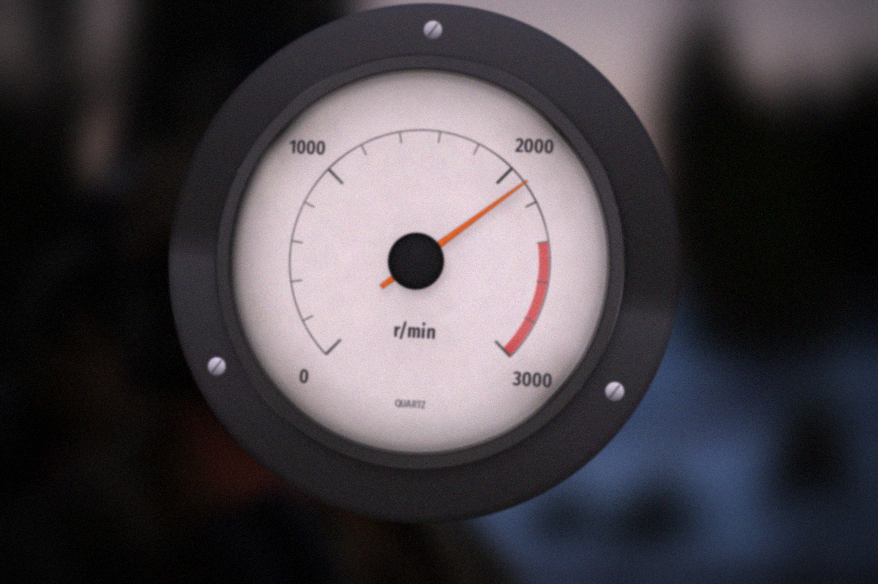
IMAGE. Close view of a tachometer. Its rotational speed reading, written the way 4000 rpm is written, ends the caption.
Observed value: 2100 rpm
